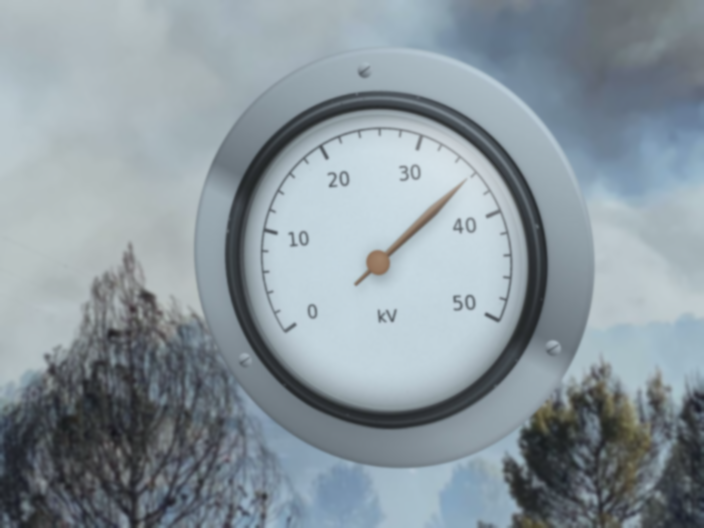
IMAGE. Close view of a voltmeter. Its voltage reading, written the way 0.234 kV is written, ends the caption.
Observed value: 36 kV
